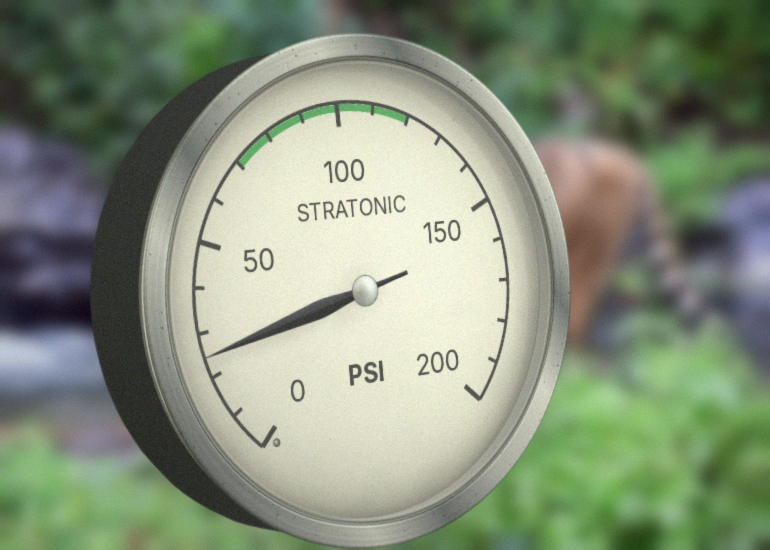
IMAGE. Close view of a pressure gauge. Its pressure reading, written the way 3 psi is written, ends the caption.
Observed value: 25 psi
